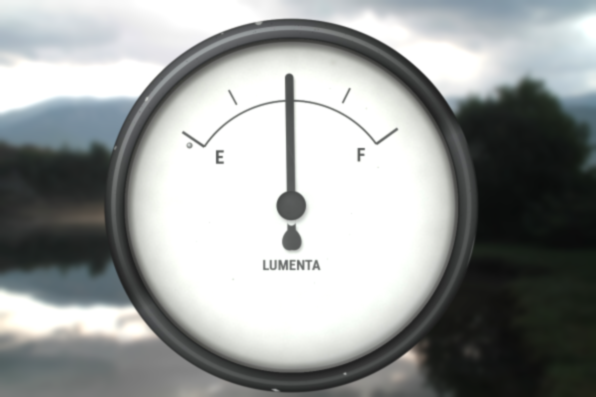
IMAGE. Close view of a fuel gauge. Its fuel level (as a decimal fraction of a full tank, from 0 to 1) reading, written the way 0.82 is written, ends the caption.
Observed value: 0.5
